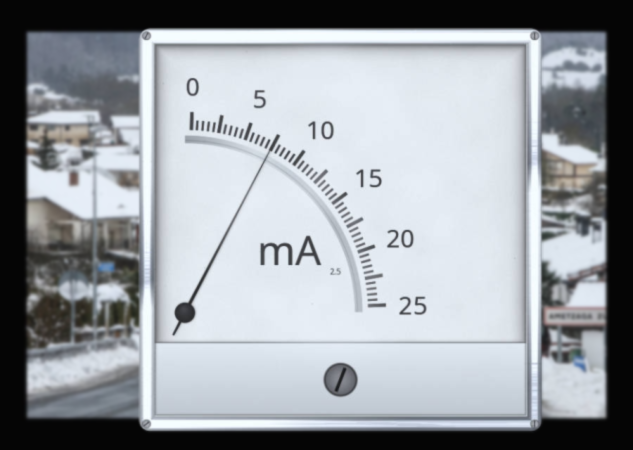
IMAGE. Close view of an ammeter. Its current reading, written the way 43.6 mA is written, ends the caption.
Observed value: 7.5 mA
